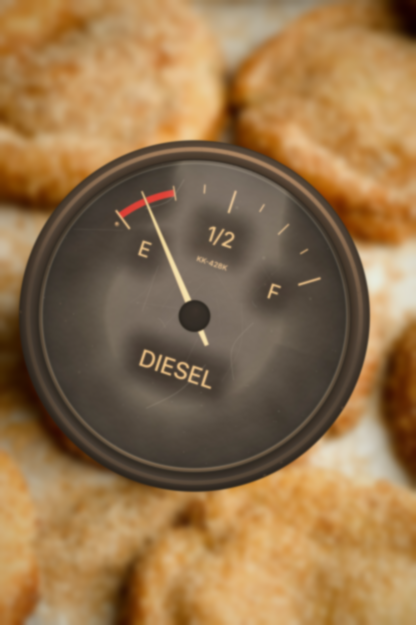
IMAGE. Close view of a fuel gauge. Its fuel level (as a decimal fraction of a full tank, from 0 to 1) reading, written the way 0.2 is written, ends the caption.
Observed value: 0.125
